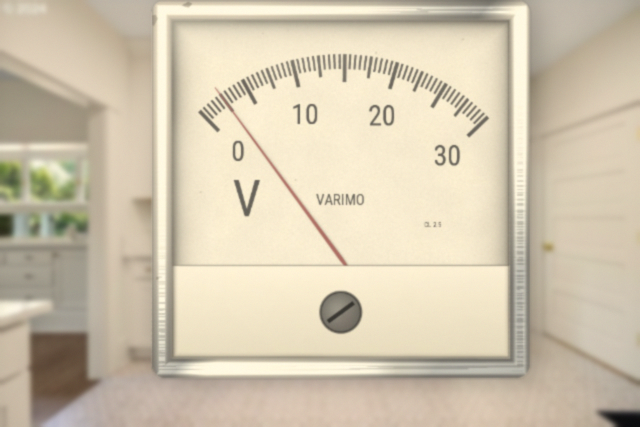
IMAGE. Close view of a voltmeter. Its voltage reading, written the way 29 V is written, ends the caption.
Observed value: 2.5 V
